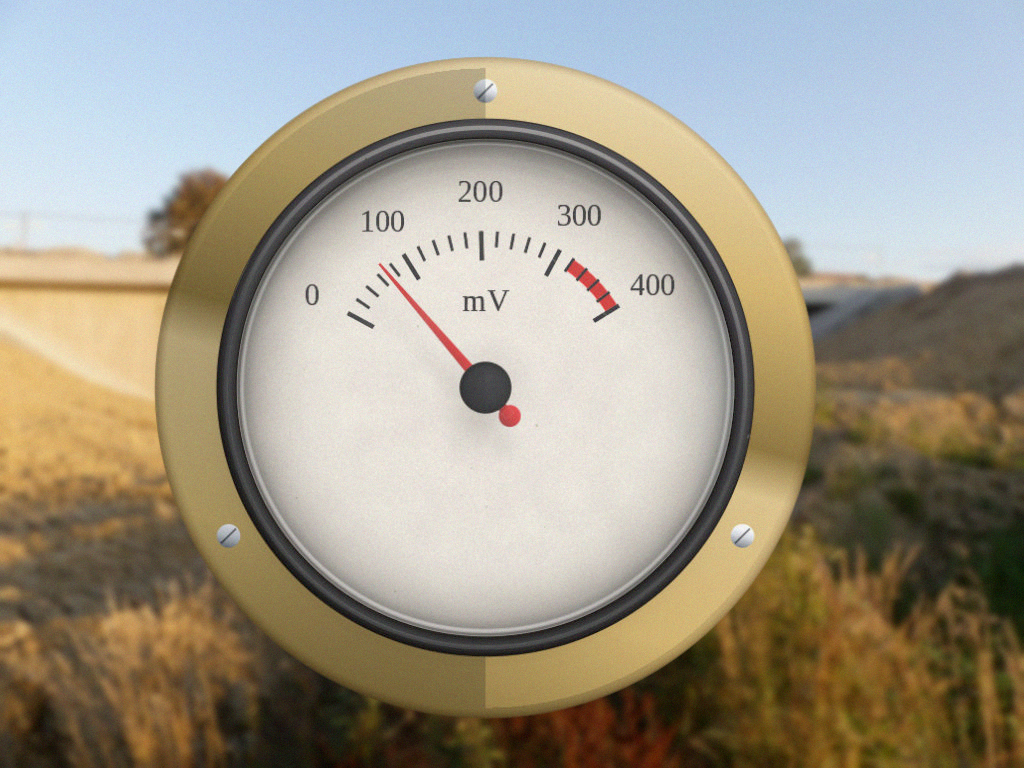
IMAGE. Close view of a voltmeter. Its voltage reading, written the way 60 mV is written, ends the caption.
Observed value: 70 mV
